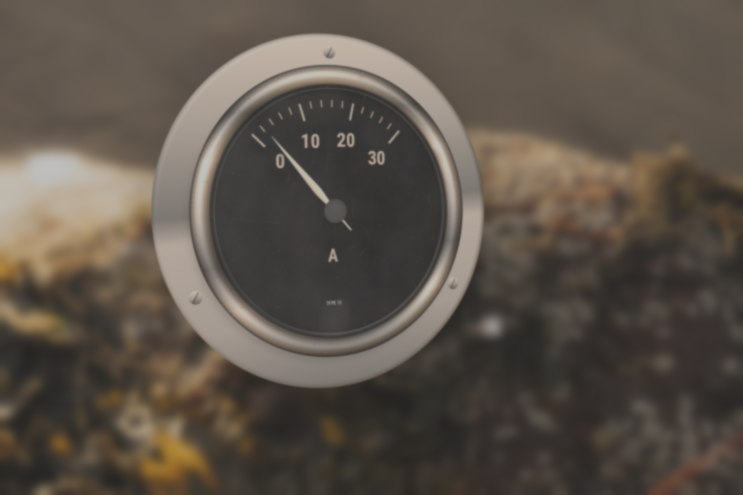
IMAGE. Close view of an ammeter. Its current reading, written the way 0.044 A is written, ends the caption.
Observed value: 2 A
